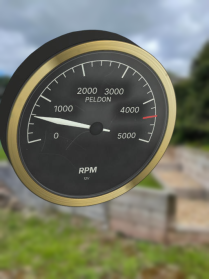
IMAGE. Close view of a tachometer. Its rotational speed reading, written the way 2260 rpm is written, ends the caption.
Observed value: 600 rpm
